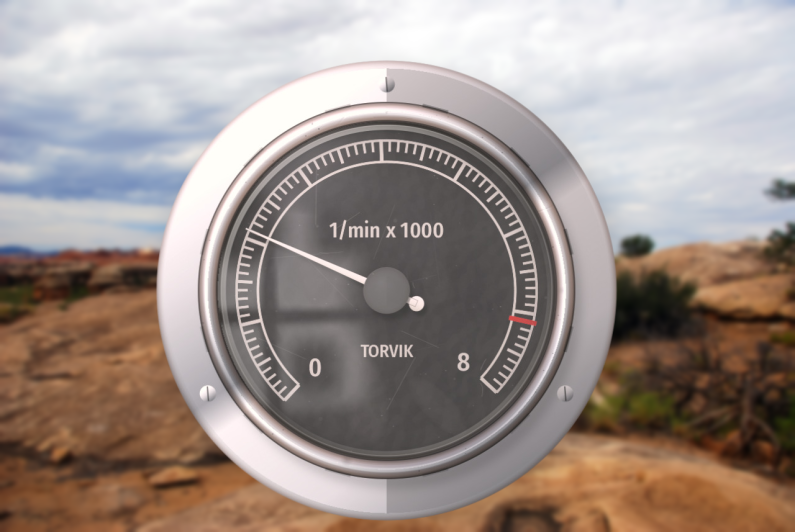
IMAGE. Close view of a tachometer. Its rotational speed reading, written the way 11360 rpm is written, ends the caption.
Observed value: 2100 rpm
